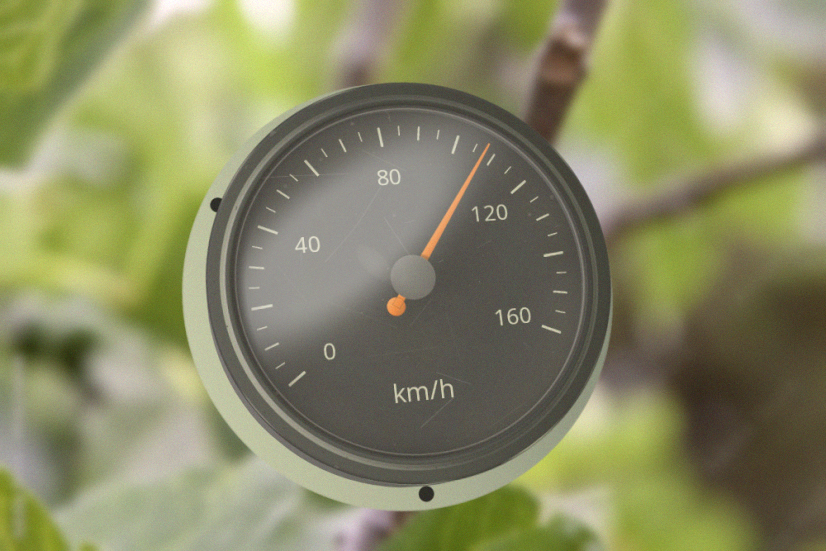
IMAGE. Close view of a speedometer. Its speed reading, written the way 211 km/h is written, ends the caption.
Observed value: 107.5 km/h
